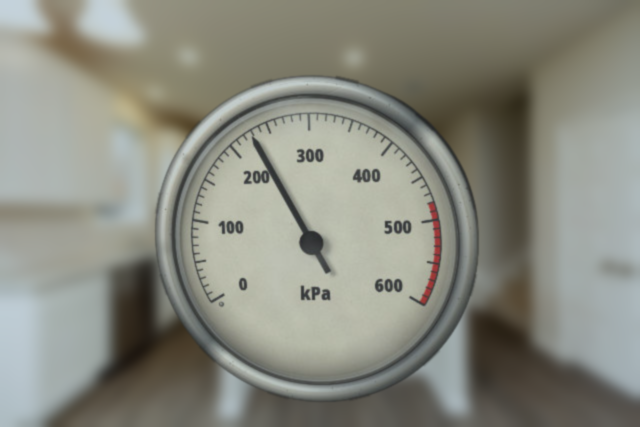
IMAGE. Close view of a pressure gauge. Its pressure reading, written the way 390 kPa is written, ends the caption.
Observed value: 230 kPa
